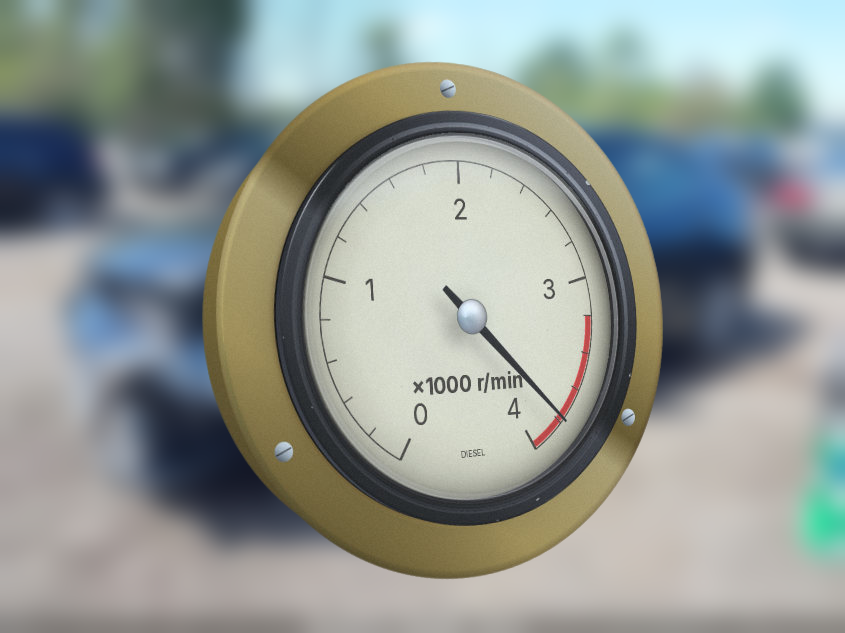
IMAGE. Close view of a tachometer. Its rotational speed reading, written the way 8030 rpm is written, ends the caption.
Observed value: 3800 rpm
